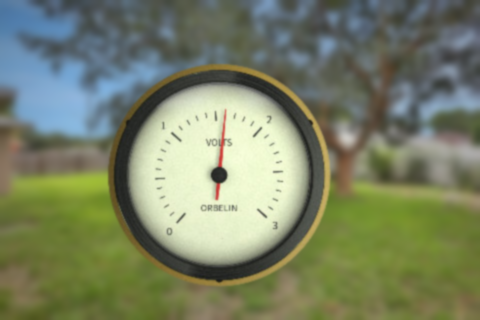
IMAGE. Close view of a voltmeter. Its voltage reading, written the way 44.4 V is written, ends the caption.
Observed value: 1.6 V
